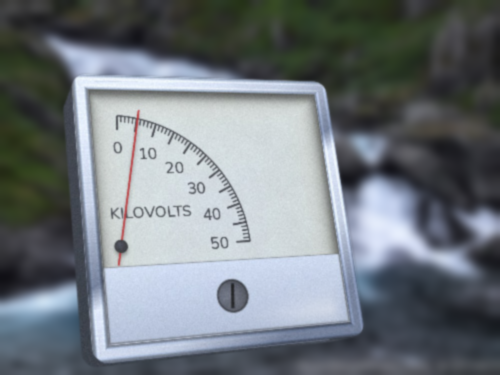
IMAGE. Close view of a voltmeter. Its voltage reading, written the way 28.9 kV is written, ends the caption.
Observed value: 5 kV
